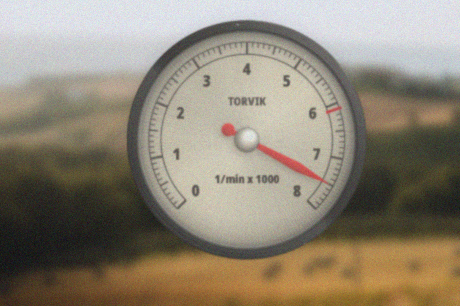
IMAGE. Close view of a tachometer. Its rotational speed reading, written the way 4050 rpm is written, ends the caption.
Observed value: 7500 rpm
